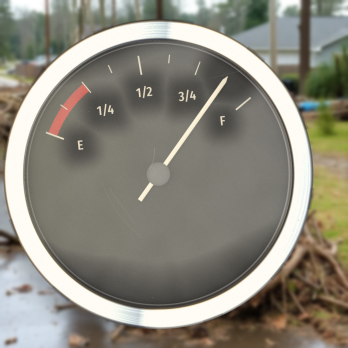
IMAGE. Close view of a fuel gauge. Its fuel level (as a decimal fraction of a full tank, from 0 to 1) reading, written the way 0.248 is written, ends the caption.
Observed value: 0.875
